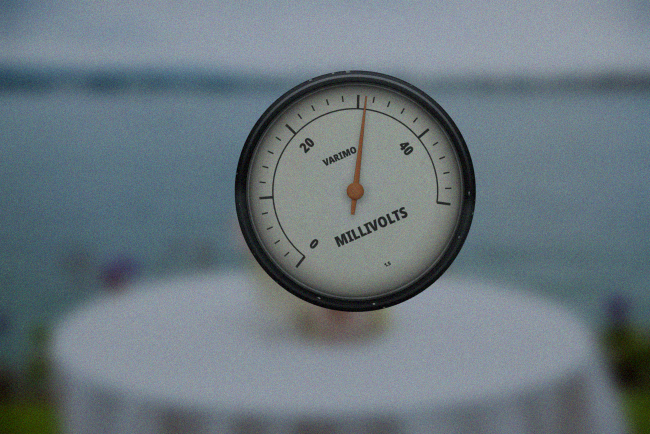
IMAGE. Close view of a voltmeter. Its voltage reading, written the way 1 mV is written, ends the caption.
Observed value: 31 mV
